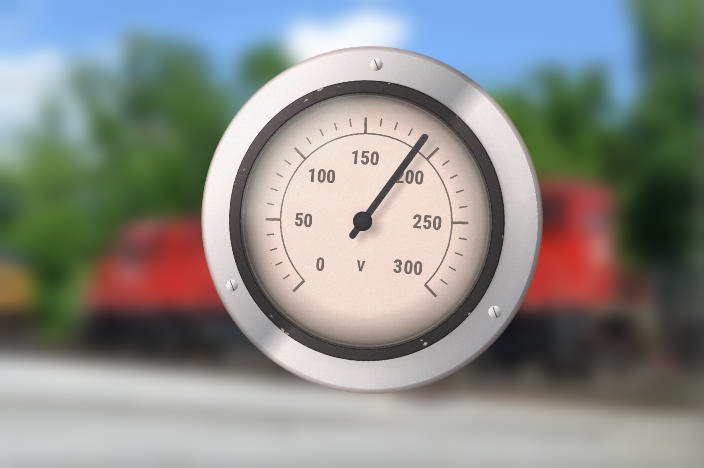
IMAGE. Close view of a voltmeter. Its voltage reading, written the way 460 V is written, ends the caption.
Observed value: 190 V
